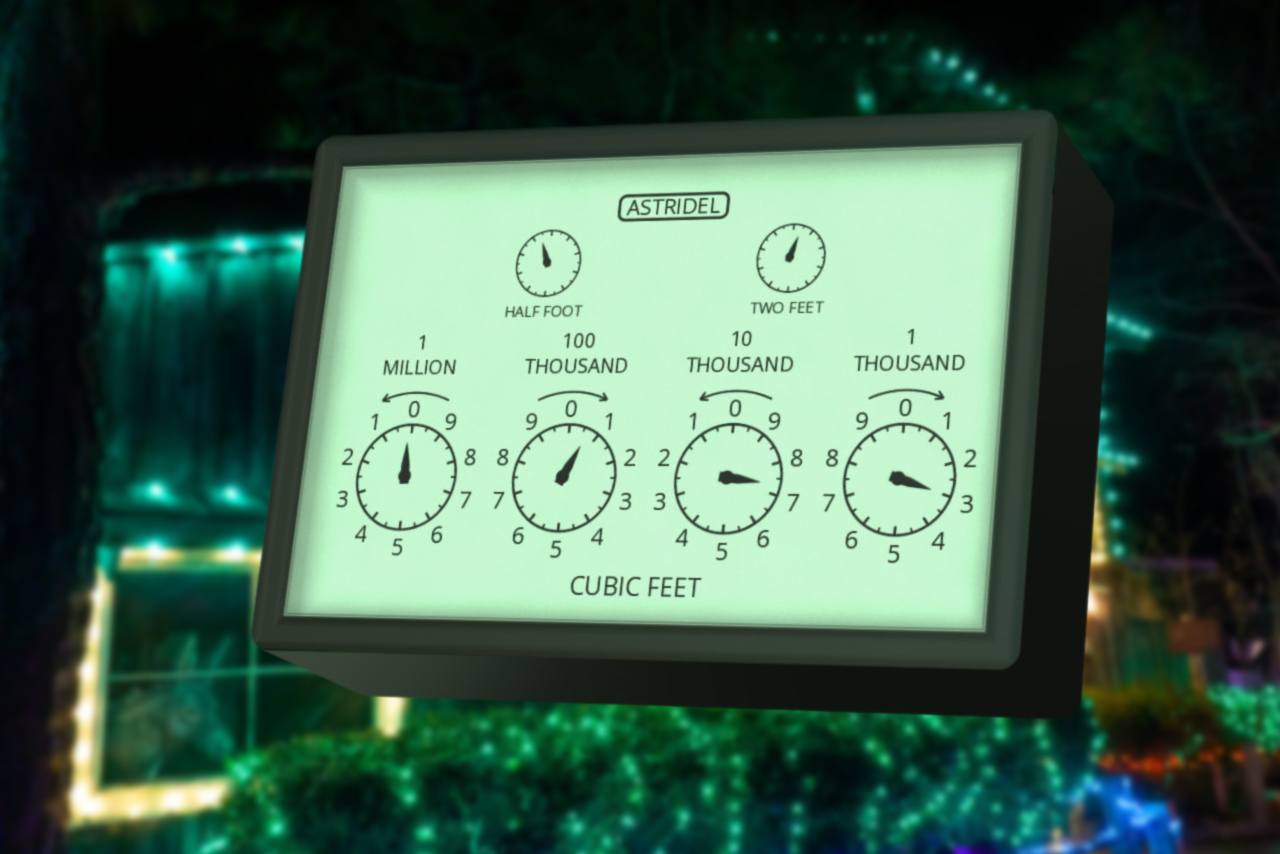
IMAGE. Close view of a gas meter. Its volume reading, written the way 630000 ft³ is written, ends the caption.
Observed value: 7300 ft³
